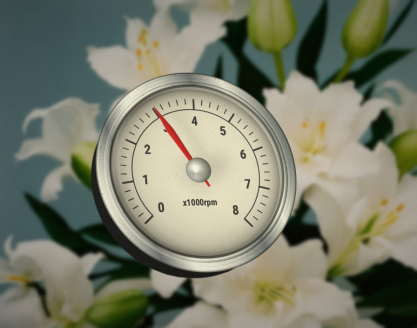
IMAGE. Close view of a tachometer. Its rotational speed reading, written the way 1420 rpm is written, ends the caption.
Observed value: 3000 rpm
